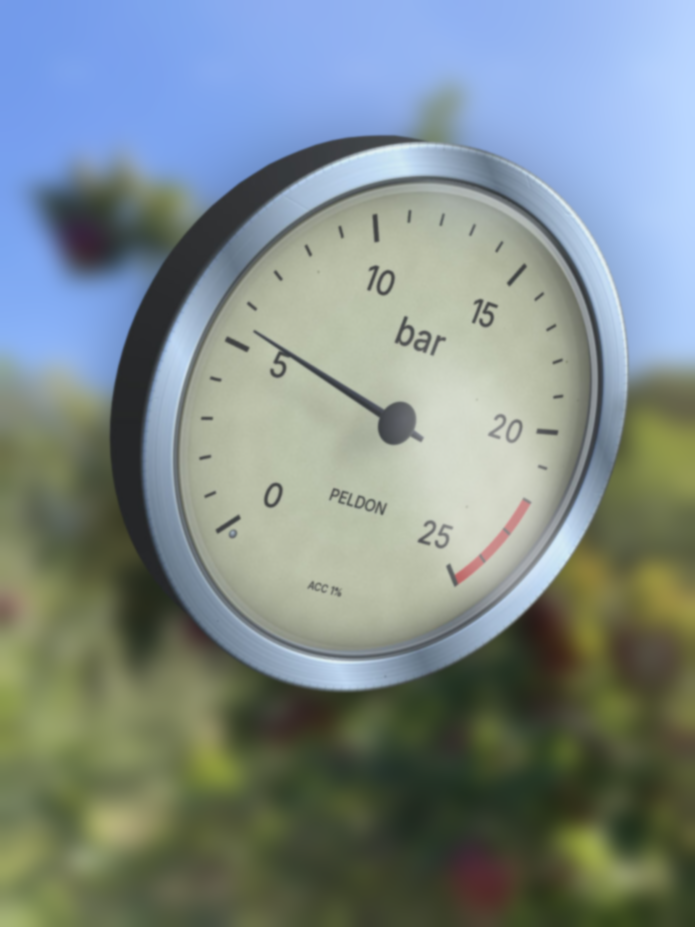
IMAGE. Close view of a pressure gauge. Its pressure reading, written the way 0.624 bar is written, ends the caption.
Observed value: 5.5 bar
